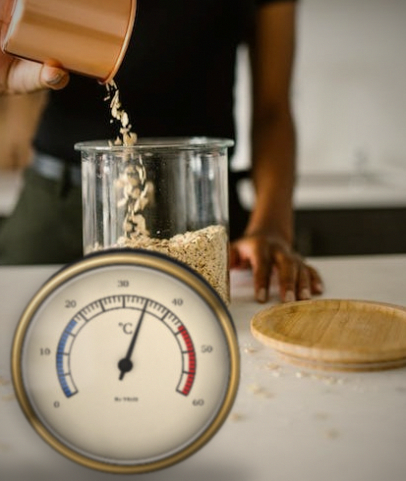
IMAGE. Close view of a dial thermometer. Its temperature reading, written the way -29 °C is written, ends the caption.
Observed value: 35 °C
